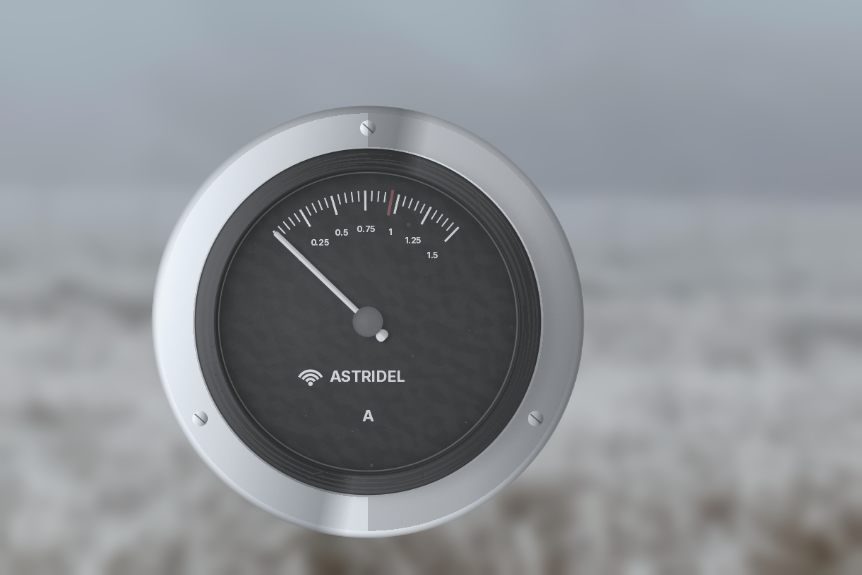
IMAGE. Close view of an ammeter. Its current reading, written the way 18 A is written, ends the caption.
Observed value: 0 A
